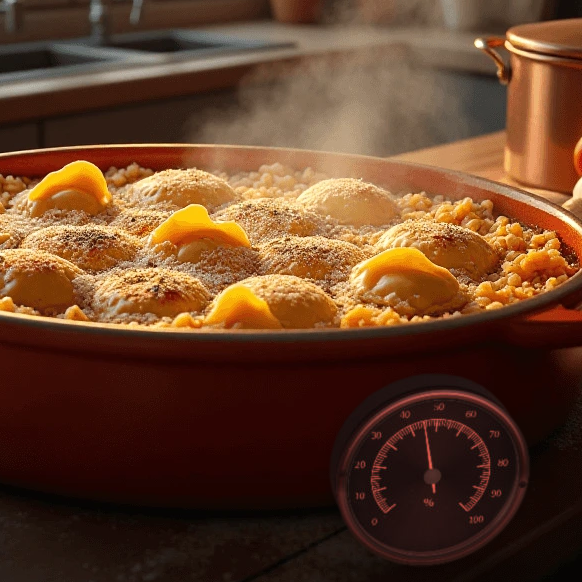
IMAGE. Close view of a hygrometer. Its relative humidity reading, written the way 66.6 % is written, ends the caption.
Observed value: 45 %
